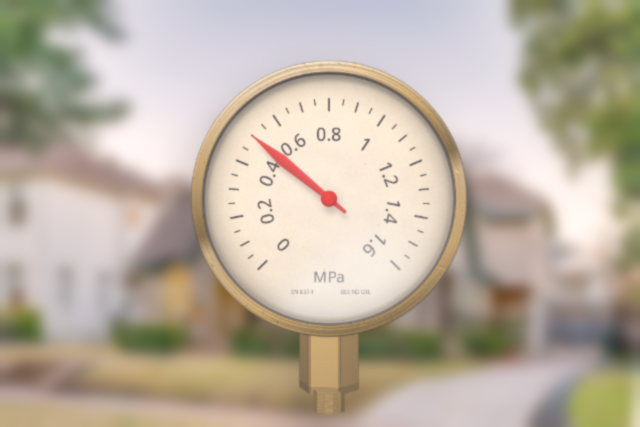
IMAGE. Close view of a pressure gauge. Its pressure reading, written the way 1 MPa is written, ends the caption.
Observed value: 0.5 MPa
